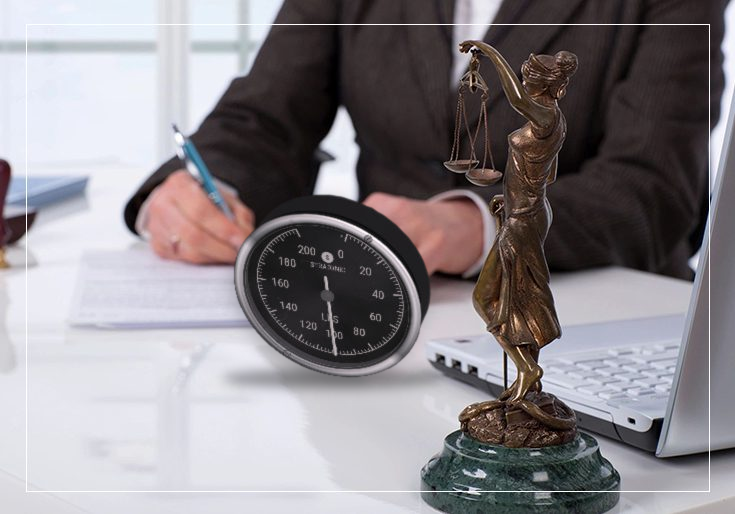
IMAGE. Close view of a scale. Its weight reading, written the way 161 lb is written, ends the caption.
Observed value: 100 lb
